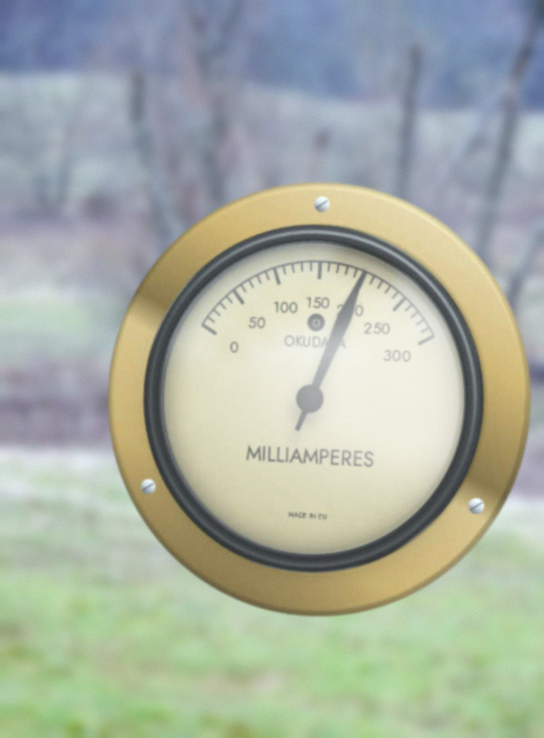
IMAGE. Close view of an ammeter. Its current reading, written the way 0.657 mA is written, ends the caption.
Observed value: 200 mA
